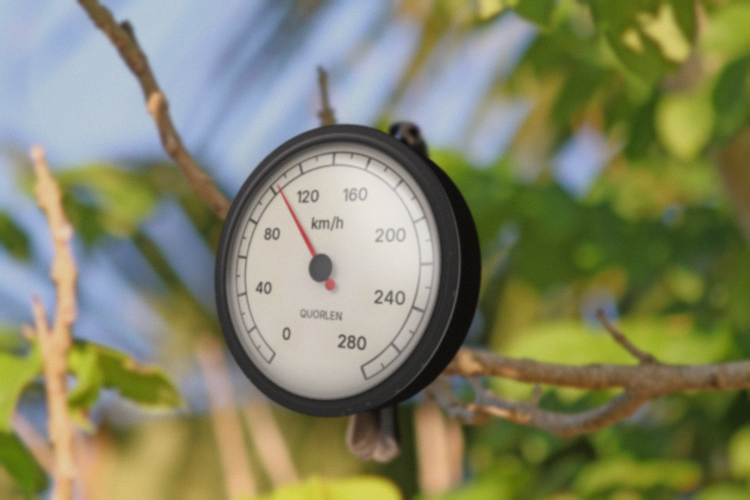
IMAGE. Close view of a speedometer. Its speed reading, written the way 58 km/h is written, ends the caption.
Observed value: 105 km/h
